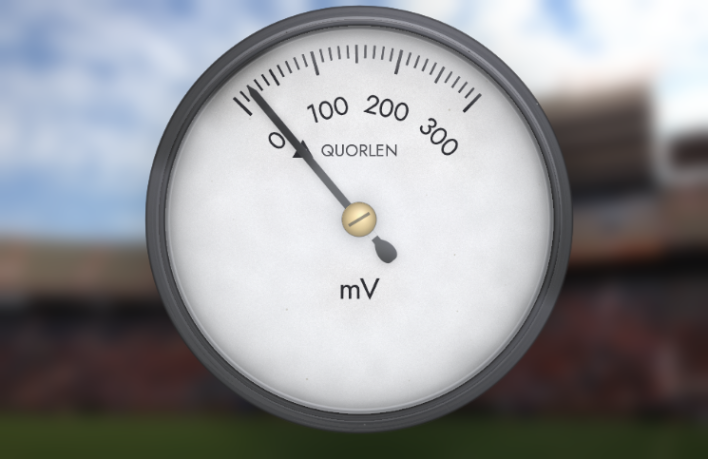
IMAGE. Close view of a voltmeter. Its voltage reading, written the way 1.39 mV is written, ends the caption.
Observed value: 20 mV
